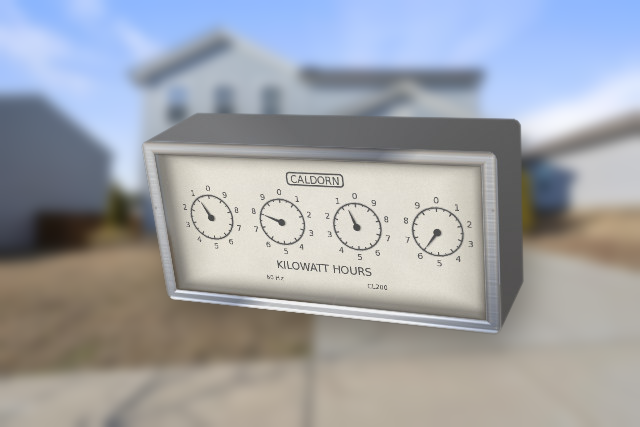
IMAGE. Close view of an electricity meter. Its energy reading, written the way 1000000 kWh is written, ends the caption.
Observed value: 806 kWh
